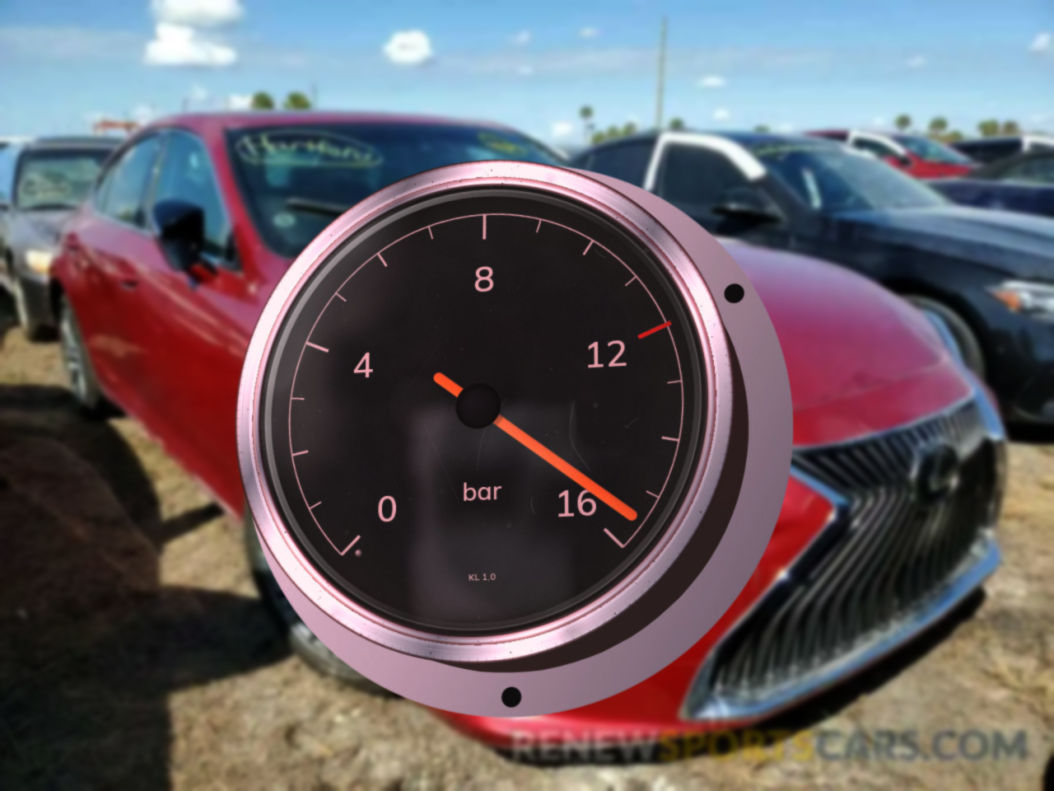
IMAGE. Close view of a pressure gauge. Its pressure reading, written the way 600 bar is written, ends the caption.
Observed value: 15.5 bar
